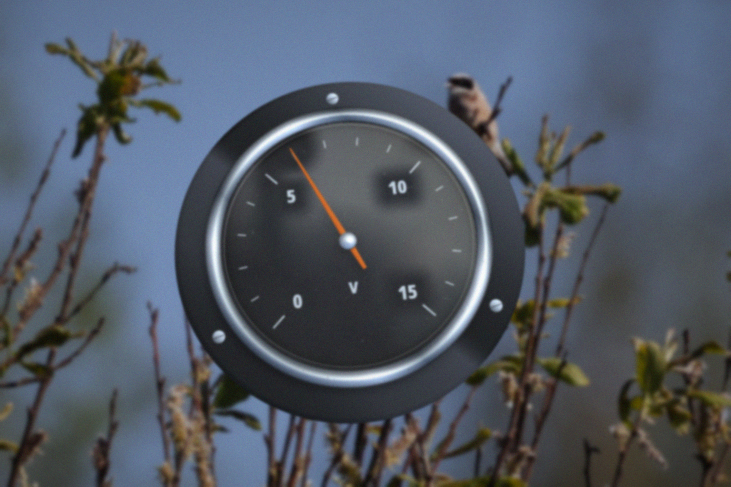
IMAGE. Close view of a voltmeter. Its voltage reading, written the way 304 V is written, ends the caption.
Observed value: 6 V
